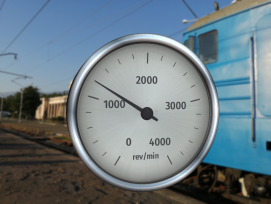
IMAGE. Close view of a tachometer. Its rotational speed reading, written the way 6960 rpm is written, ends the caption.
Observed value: 1200 rpm
